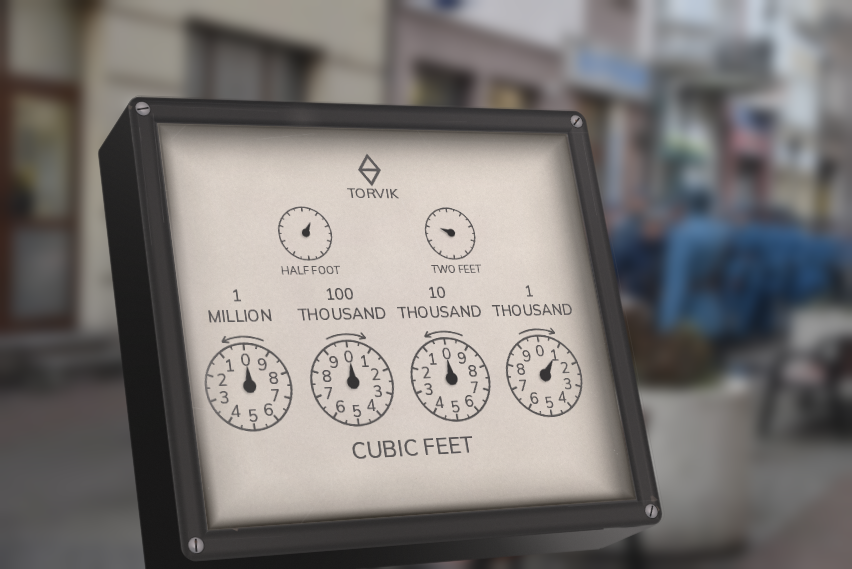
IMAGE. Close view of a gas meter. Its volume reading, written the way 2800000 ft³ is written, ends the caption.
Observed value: 100 ft³
